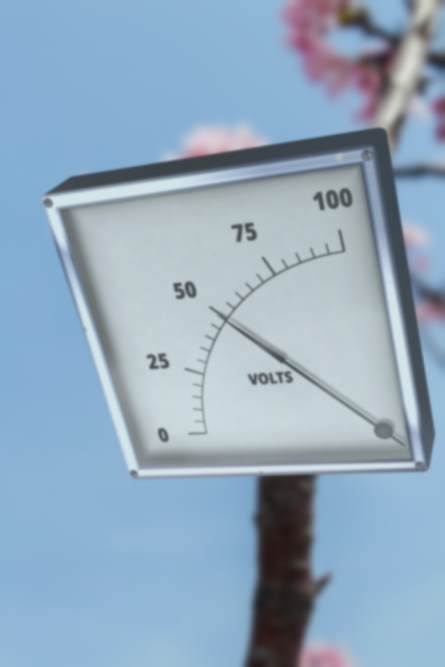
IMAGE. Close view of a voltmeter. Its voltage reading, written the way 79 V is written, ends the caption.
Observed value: 50 V
